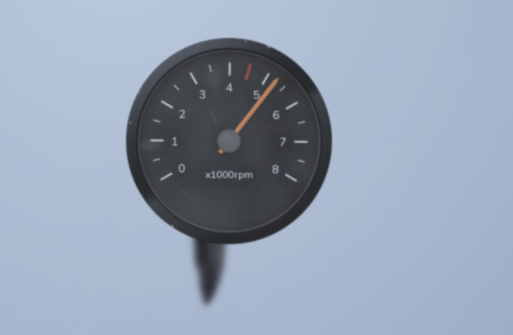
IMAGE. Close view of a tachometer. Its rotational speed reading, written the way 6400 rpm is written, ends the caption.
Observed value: 5250 rpm
